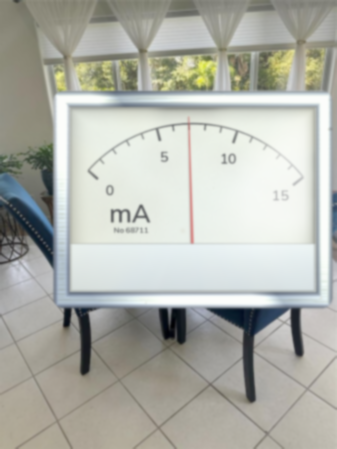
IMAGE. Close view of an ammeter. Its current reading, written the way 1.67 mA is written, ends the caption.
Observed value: 7 mA
